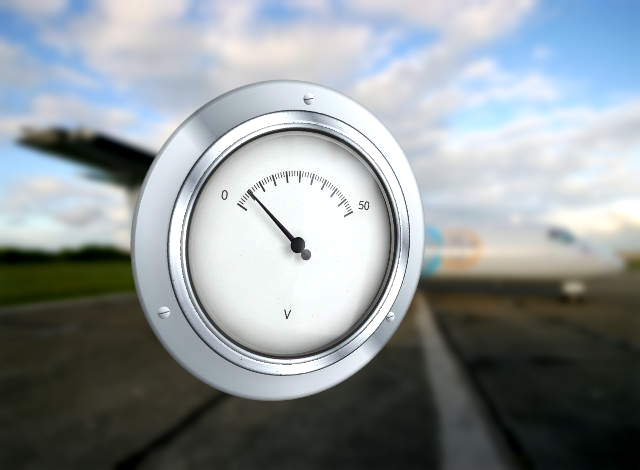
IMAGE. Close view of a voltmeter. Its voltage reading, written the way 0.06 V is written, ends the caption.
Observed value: 5 V
